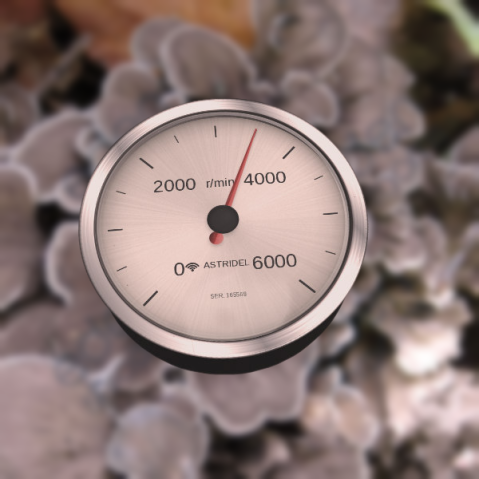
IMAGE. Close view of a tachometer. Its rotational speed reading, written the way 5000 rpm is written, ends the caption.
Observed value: 3500 rpm
